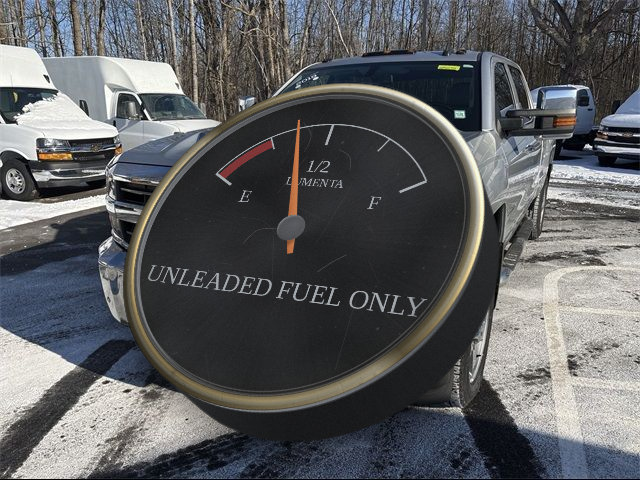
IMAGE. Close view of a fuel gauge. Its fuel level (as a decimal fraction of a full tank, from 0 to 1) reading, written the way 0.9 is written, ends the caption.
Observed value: 0.375
